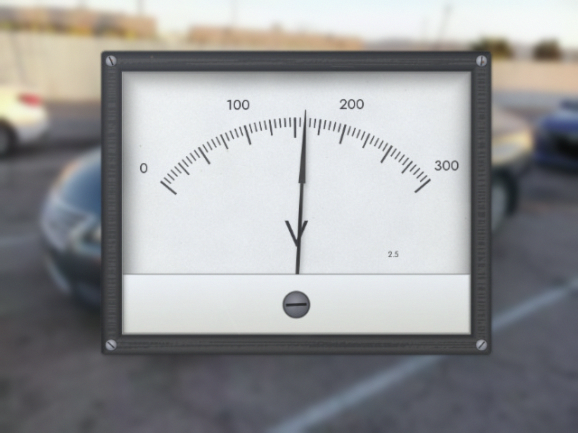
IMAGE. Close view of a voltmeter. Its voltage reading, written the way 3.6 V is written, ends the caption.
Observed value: 160 V
